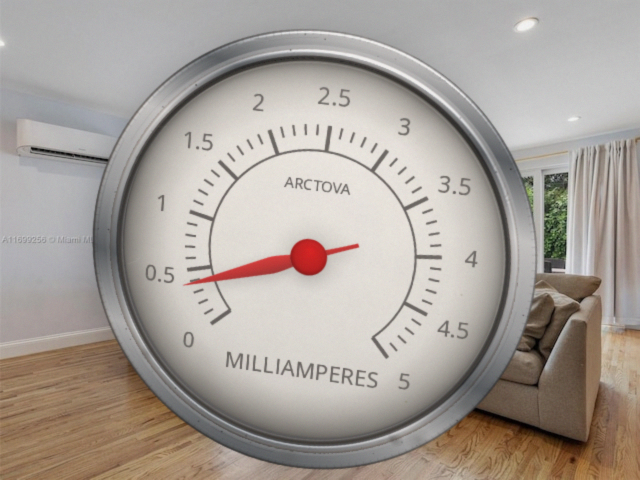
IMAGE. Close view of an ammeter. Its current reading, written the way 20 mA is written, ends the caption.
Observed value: 0.4 mA
